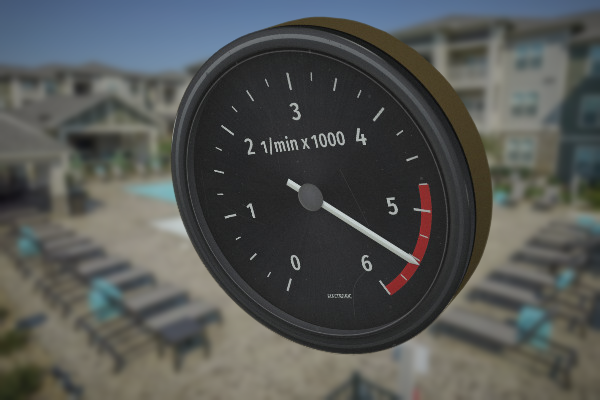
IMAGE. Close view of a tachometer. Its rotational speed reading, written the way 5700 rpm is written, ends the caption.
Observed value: 5500 rpm
